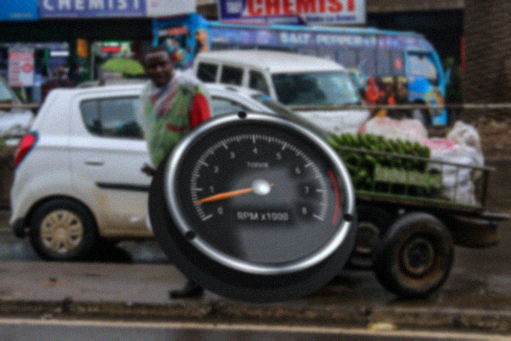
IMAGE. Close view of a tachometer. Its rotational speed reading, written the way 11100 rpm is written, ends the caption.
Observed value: 500 rpm
